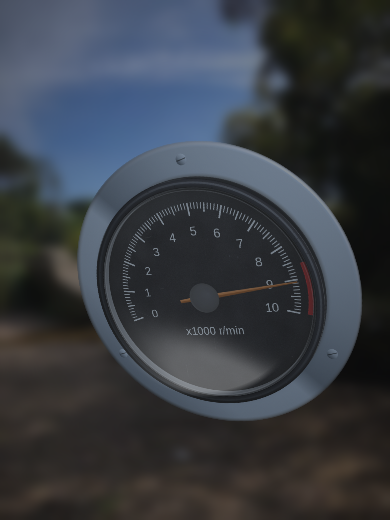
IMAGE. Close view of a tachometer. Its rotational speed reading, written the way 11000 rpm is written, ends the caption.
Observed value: 9000 rpm
